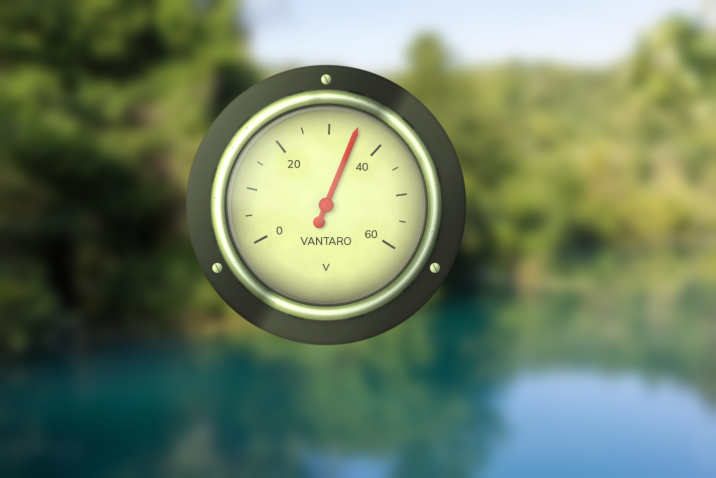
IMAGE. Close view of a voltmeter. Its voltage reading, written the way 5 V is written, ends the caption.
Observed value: 35 V
